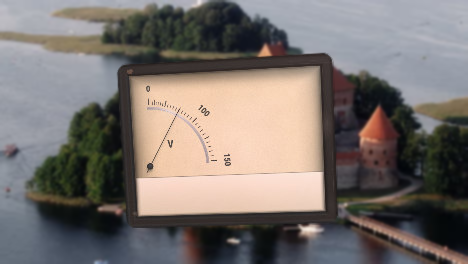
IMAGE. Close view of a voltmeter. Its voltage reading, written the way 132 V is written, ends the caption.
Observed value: 75 V
